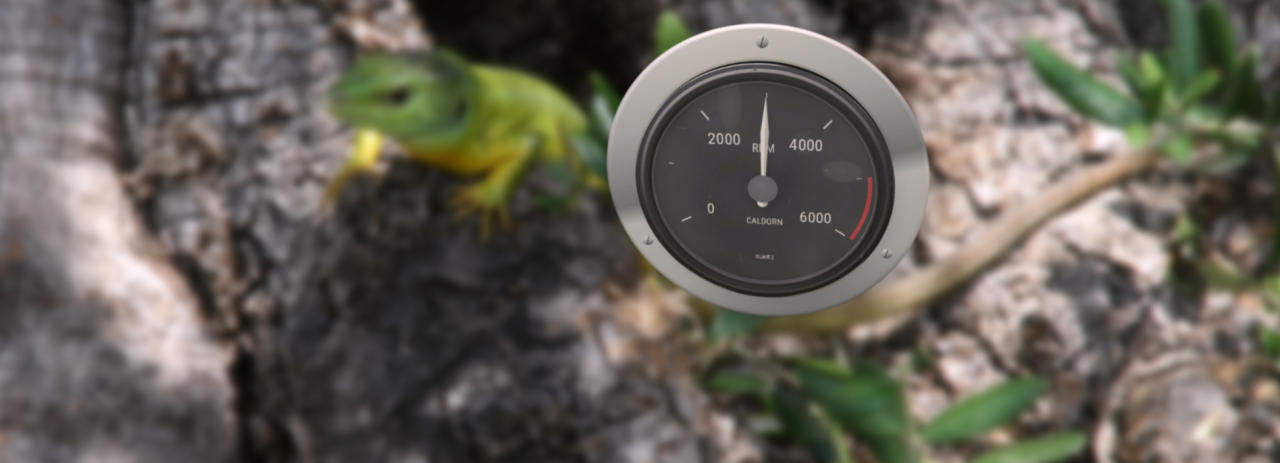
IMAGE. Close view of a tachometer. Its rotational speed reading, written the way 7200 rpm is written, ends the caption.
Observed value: 3000 rpm
